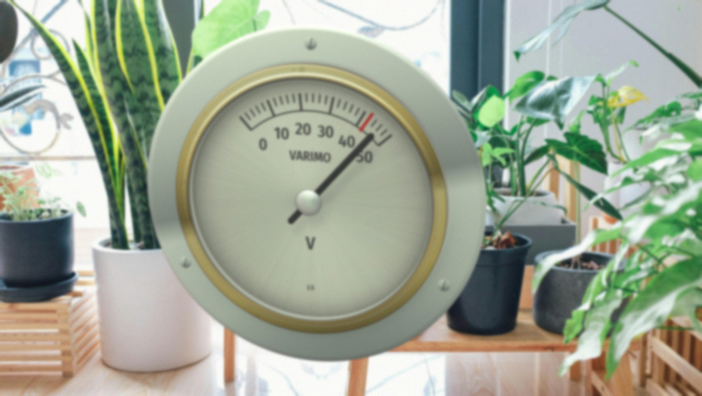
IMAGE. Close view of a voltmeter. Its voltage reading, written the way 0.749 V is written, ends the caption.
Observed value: 46 V
